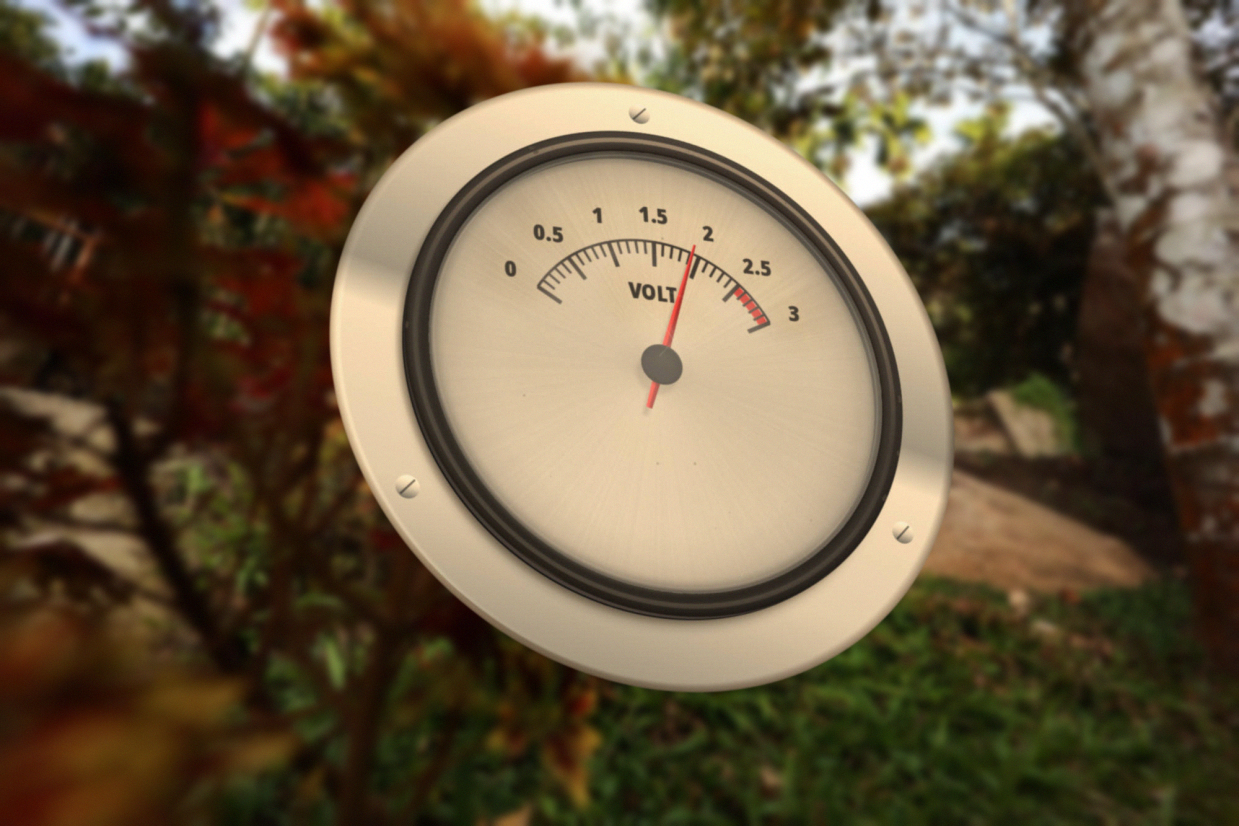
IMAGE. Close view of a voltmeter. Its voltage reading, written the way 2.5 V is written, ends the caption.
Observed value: 1.9 V
